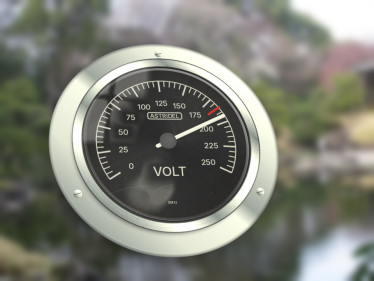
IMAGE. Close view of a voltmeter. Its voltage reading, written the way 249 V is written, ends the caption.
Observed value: 195 V
